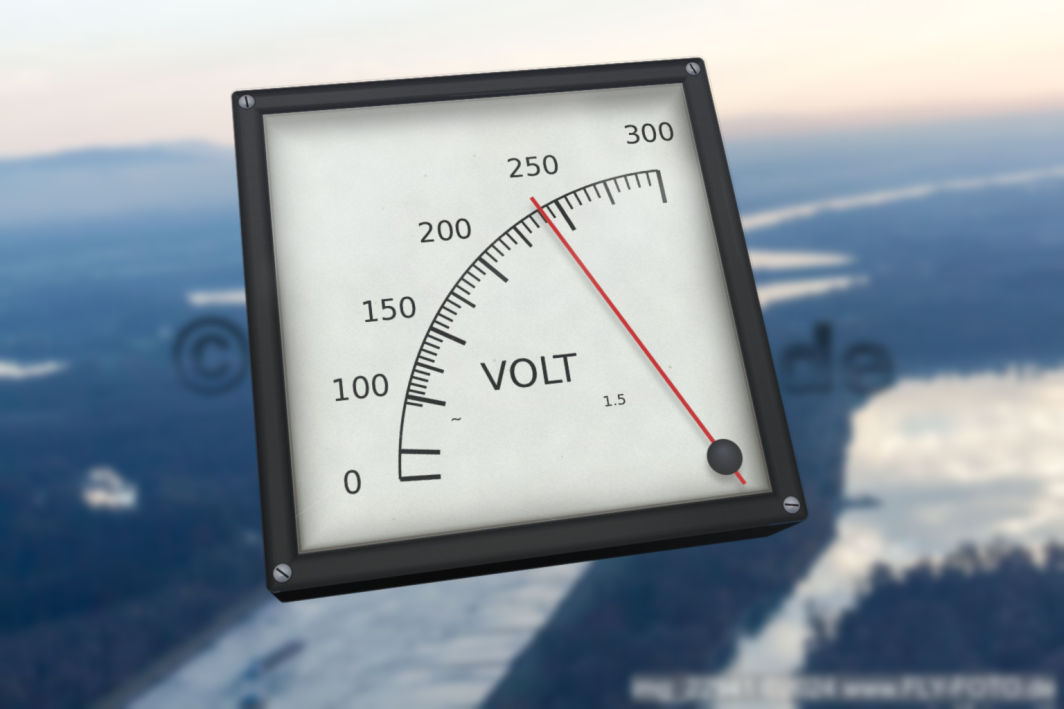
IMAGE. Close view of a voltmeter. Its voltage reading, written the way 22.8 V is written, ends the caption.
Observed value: 240 V
